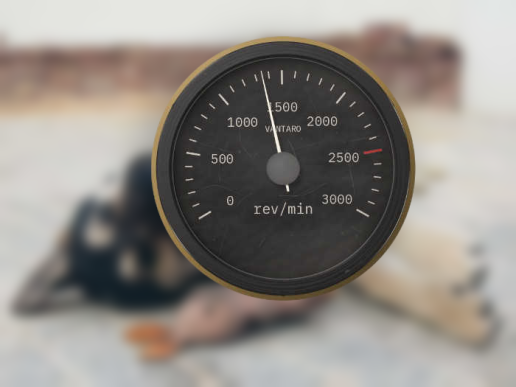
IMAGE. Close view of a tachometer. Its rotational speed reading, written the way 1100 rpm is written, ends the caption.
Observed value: 1350 rpm
